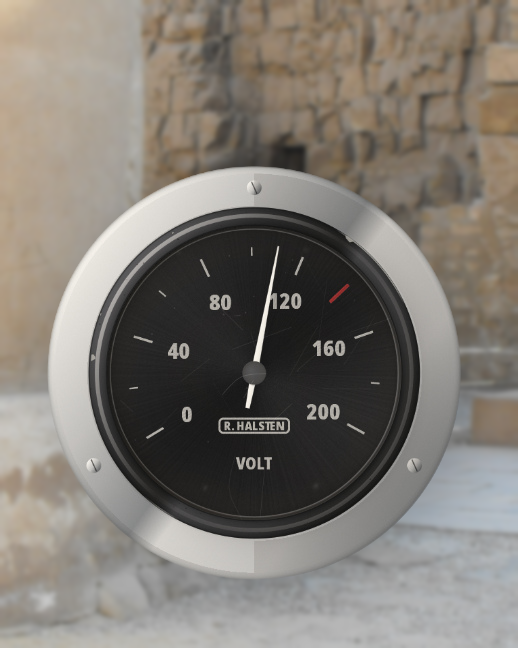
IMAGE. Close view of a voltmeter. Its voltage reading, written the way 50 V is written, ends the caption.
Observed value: 110 V
